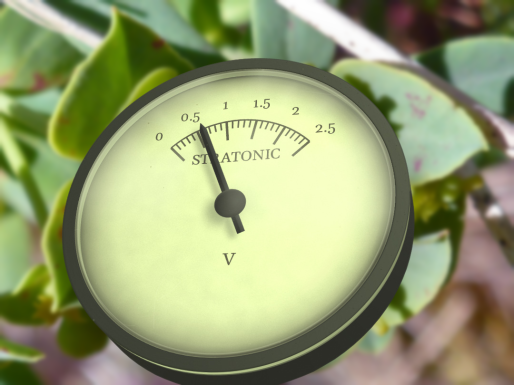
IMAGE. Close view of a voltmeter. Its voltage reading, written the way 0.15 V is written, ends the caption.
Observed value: 0.6 V
